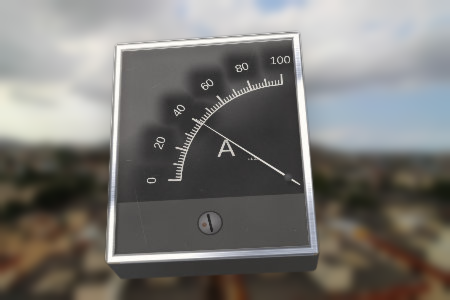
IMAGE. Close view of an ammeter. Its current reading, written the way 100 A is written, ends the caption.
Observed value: 40 A
